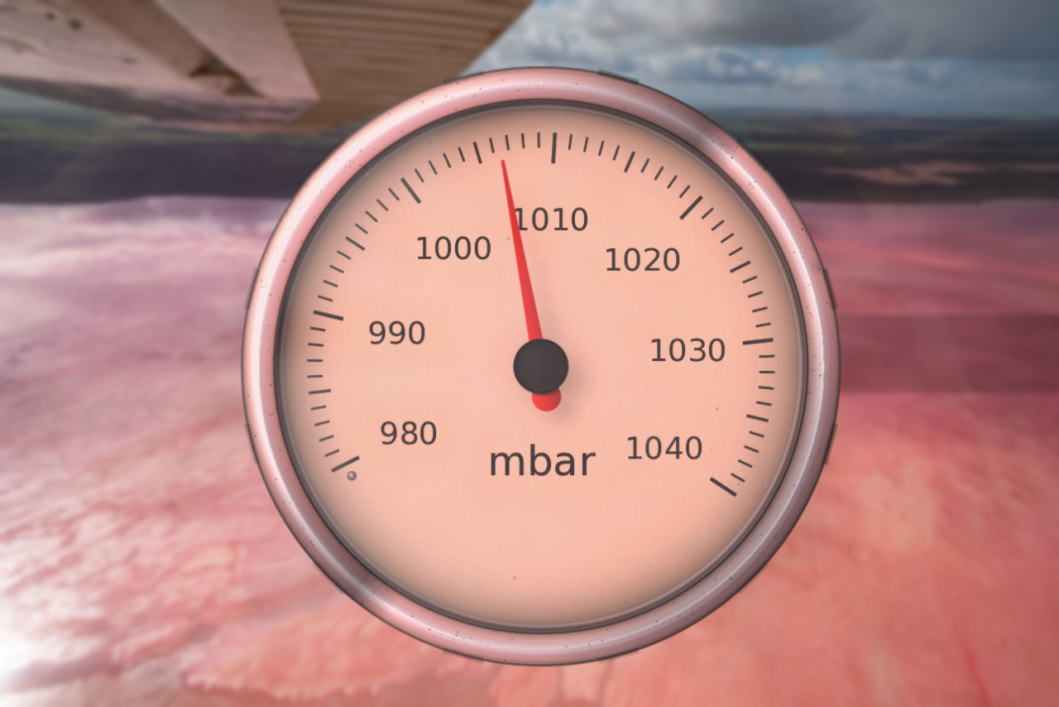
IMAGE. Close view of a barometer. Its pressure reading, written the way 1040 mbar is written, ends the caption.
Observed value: 1006.5 mbar
